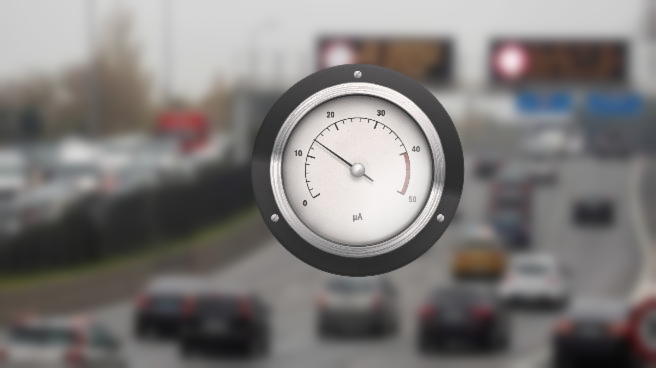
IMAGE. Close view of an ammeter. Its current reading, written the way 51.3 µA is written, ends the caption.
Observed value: 14 µA
